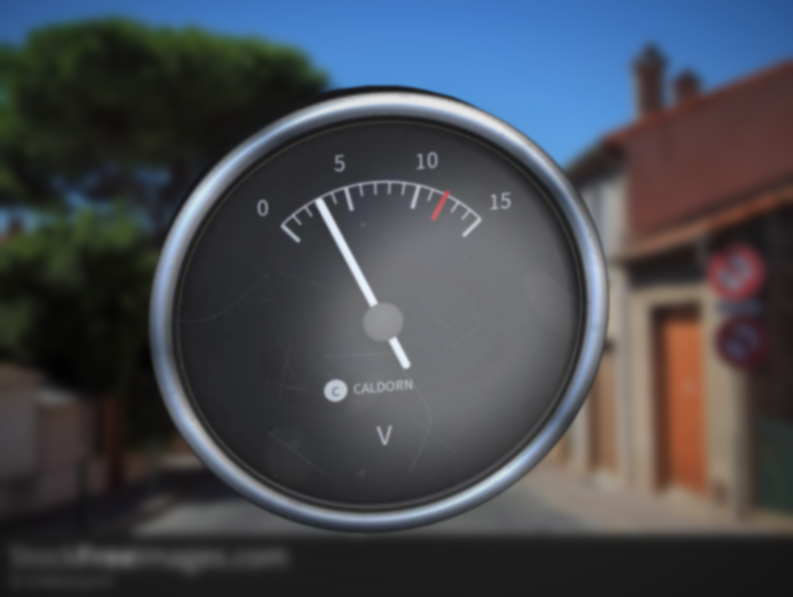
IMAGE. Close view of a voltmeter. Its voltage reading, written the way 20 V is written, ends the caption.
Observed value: 3 V
